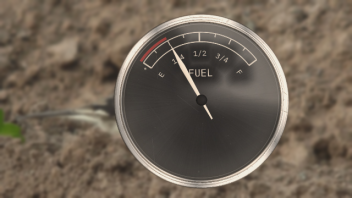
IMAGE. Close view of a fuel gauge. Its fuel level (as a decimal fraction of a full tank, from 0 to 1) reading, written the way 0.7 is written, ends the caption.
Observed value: 0.25
